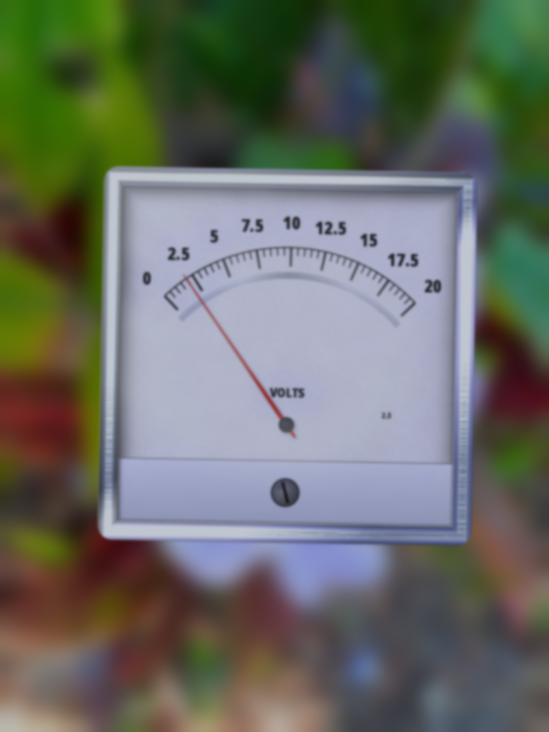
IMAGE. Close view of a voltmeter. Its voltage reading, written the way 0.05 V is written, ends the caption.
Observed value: 2 V
